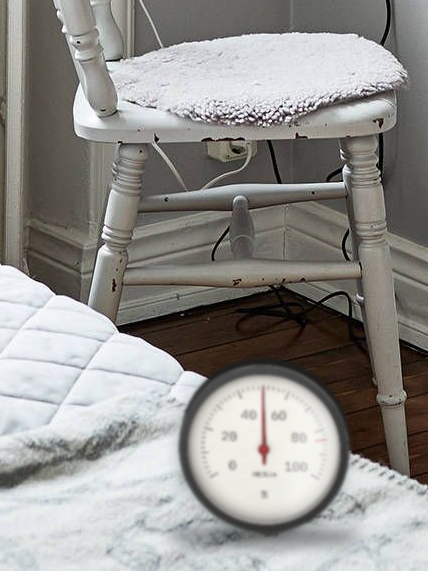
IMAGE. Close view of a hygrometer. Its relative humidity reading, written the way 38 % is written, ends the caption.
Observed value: 50 %
